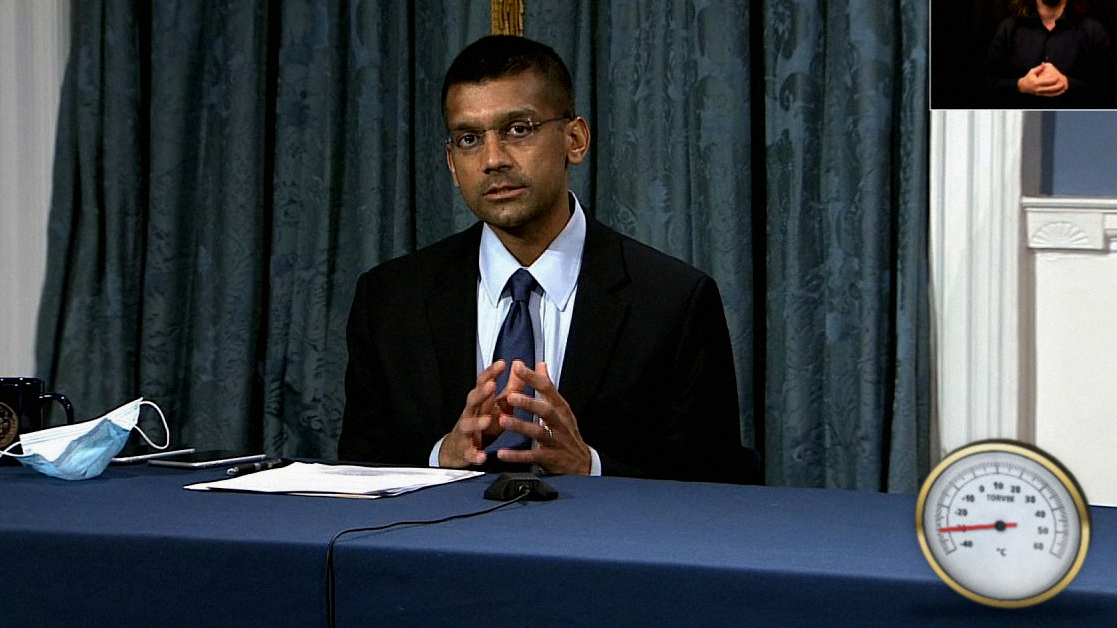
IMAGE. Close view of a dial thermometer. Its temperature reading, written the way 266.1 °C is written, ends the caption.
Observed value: -30 °C
